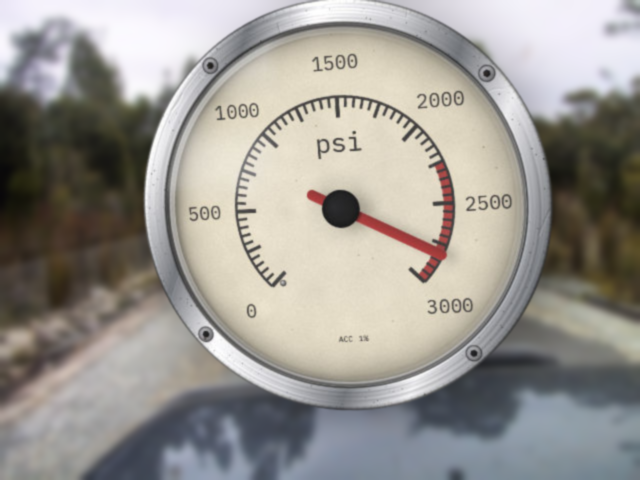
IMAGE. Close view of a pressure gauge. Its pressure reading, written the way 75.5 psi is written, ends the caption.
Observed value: 2800 psi
